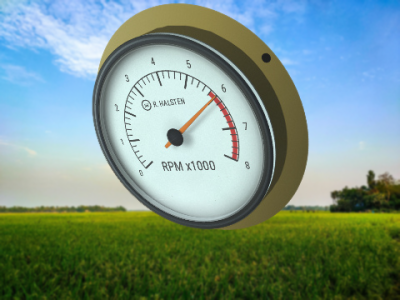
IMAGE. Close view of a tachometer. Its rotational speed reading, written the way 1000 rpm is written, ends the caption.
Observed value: 6000 rpm
